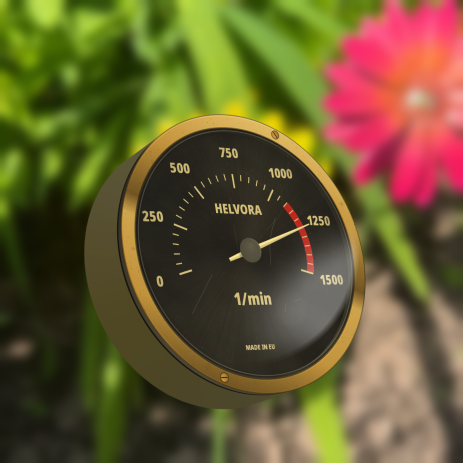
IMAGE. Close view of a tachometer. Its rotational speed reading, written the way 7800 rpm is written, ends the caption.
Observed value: 1250 rpm
